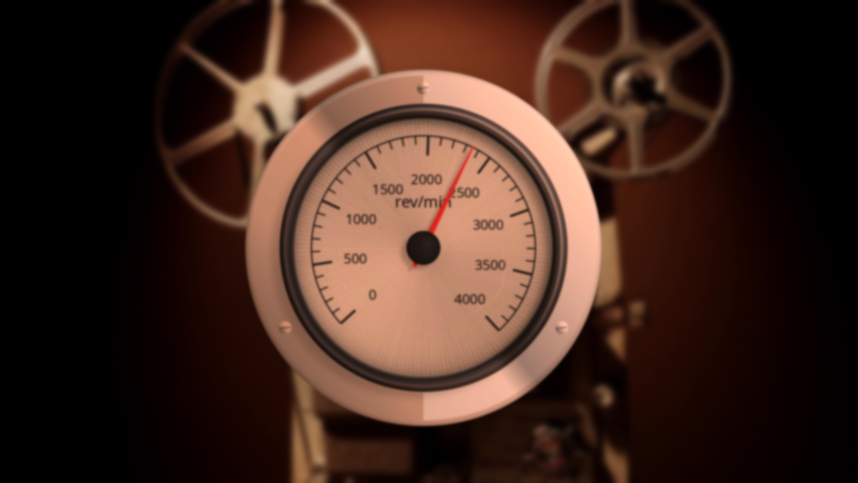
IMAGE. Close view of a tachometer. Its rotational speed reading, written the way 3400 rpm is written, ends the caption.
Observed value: 2350 rpm
